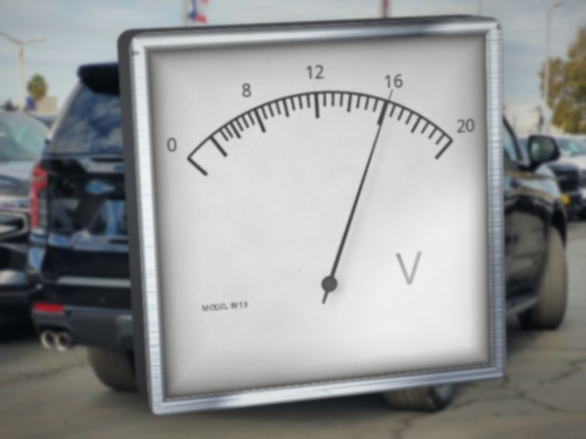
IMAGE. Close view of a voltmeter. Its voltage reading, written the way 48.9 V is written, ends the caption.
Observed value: 16 V
